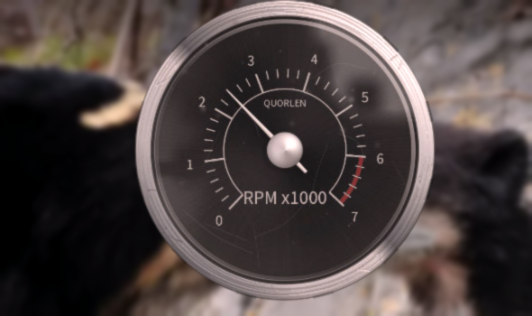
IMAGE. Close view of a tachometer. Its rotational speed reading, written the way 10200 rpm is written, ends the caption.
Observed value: 2400 rpm
